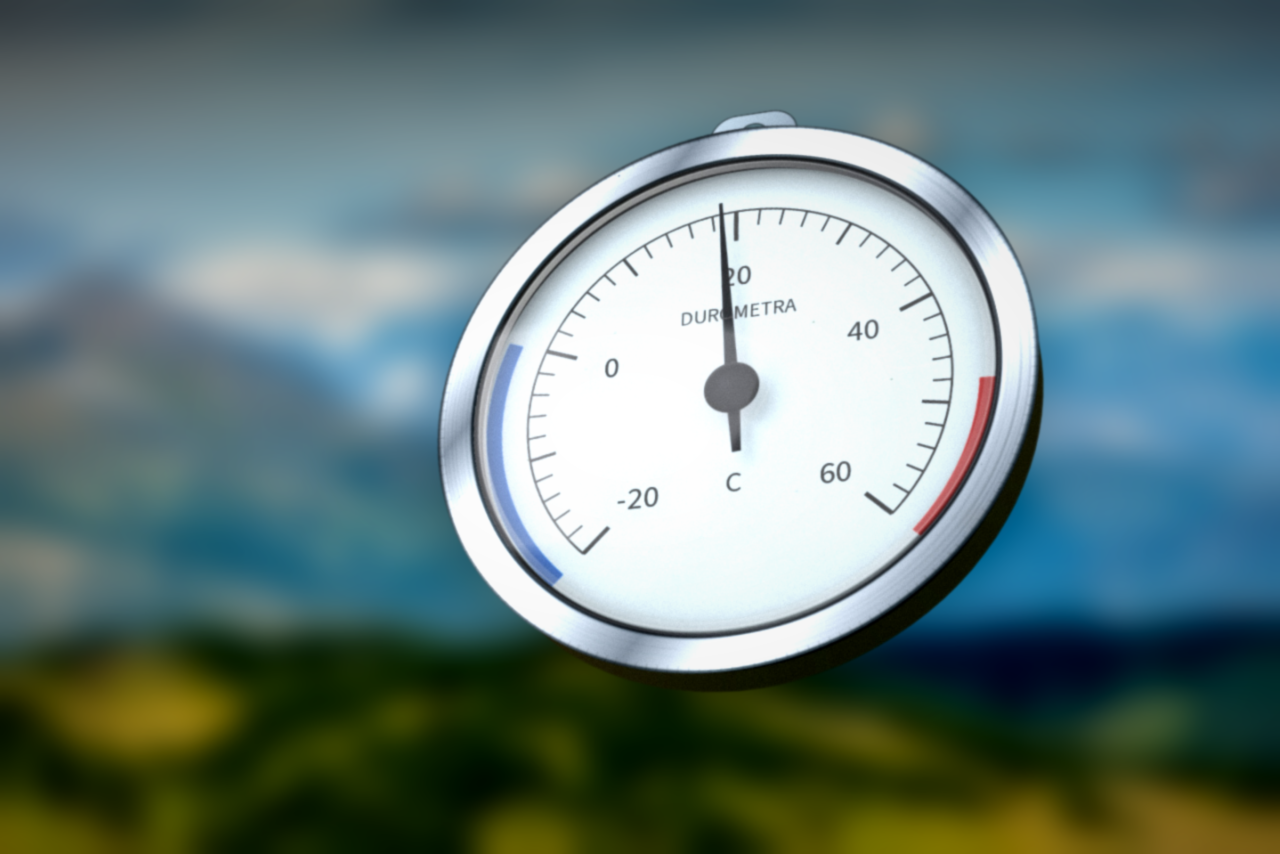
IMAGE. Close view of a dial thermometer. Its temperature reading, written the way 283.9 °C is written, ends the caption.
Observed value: 19 °C
